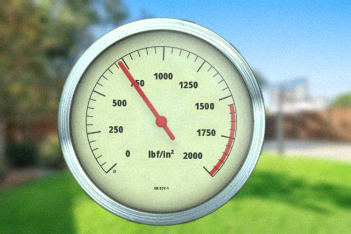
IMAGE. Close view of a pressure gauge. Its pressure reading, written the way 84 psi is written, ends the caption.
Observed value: 725 psi
